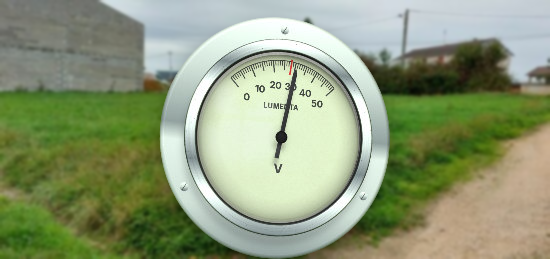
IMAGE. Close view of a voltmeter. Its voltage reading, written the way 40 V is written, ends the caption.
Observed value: 30 V
